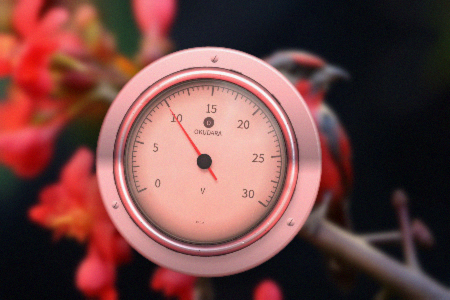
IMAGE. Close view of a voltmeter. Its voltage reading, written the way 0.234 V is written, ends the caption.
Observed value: 10 V
